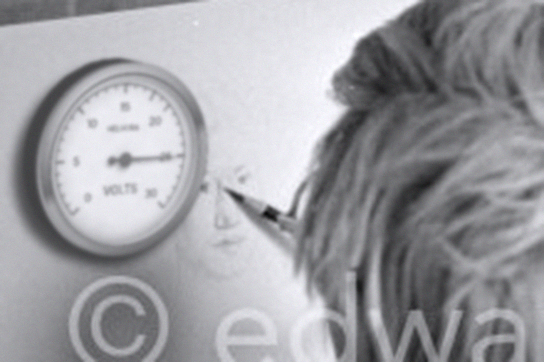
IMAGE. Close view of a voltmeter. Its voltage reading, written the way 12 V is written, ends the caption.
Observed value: 25 V
